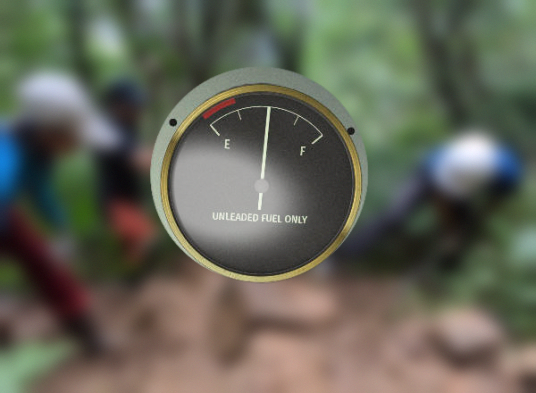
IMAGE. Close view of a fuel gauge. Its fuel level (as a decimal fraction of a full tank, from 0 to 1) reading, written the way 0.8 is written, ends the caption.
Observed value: 0.5
